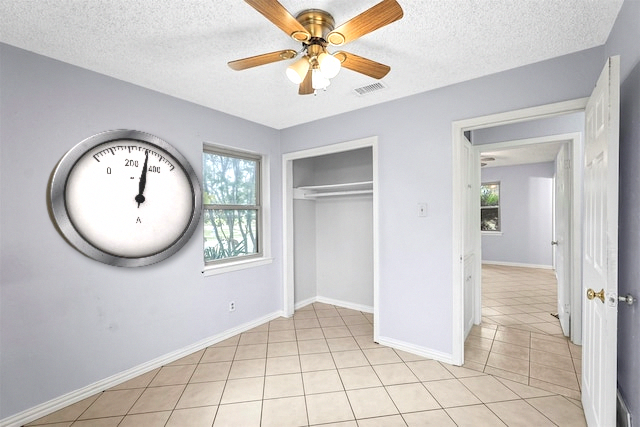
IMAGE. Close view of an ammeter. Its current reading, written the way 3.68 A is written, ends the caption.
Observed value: 300 A
